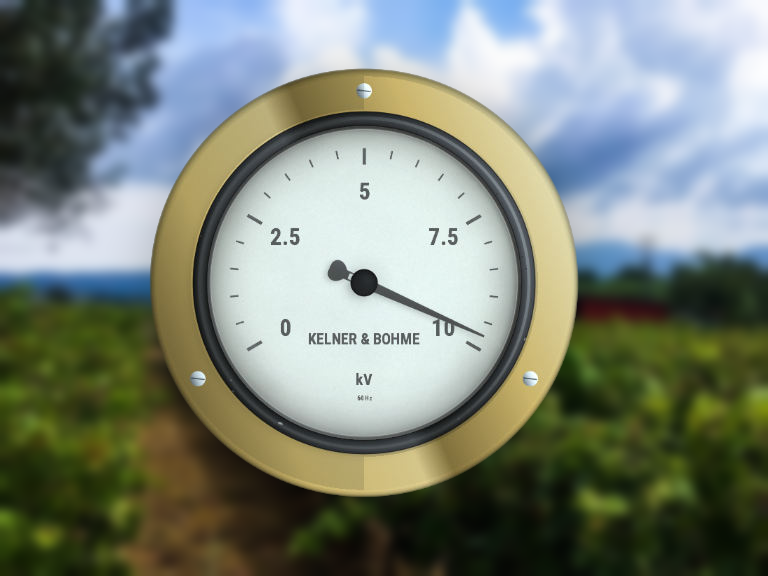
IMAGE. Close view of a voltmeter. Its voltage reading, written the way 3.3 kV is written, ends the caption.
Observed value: 9.75 kV
